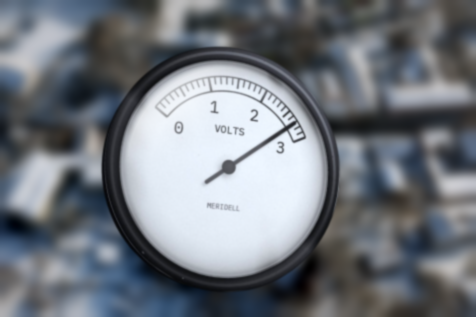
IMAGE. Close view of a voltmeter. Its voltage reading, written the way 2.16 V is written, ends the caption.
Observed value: 2.7 V
